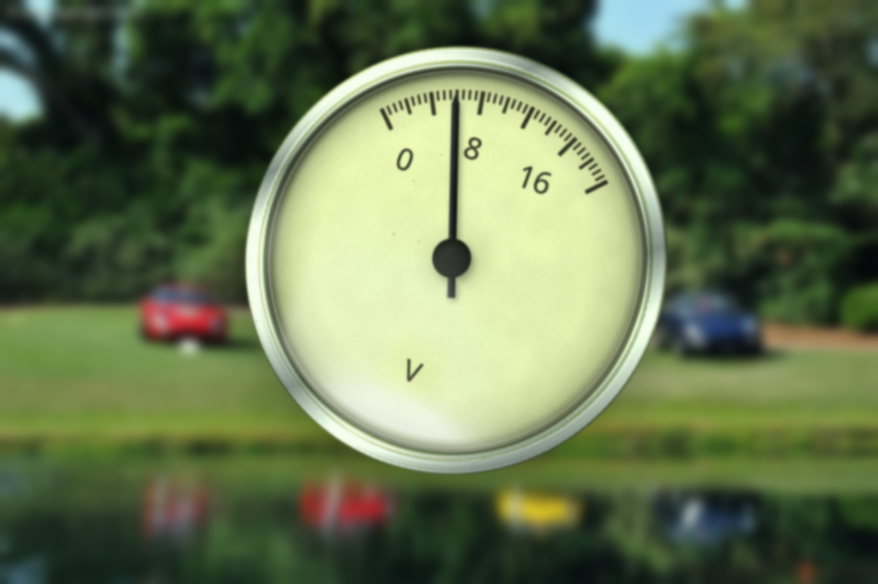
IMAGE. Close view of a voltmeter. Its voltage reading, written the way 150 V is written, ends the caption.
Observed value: 6 V
